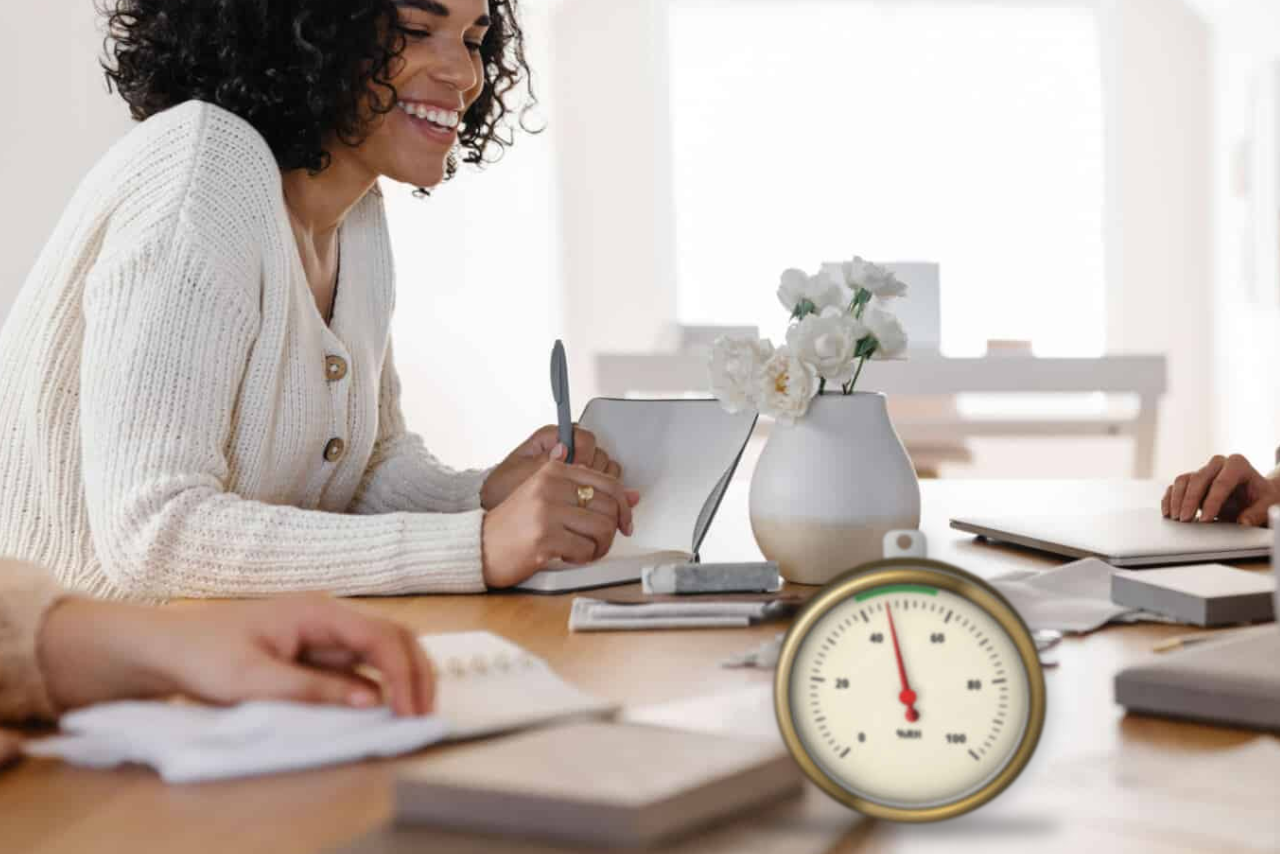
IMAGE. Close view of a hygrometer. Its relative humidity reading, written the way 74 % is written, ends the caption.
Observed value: 46 %
